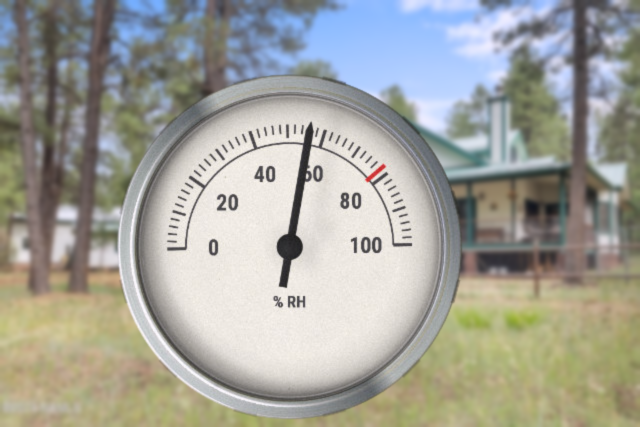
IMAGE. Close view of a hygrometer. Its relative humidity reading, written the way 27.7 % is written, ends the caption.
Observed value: 56 %
